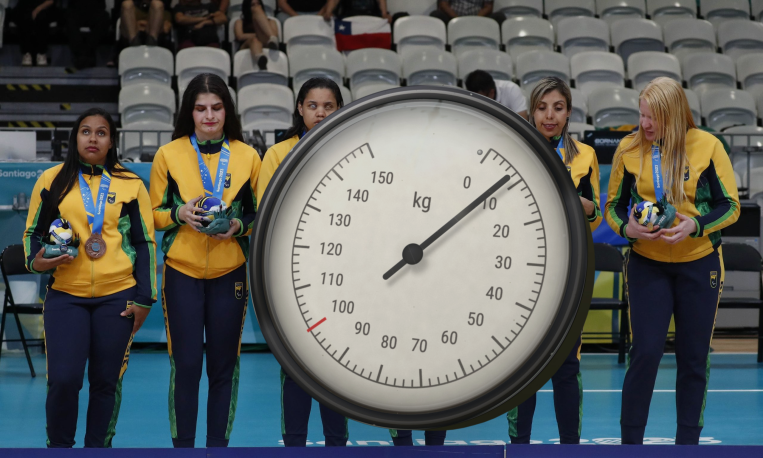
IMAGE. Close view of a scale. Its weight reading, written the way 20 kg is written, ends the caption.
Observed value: 8 kg
